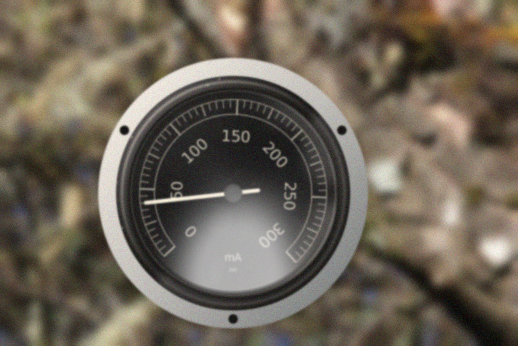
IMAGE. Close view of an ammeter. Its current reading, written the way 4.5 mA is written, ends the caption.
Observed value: 40 mA
